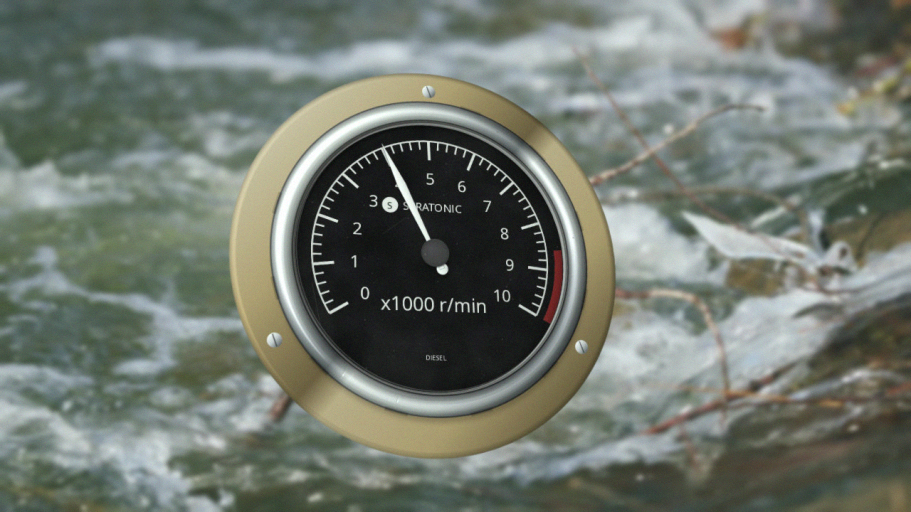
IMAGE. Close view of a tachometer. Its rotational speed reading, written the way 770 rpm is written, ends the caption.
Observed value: 4000 rpm
